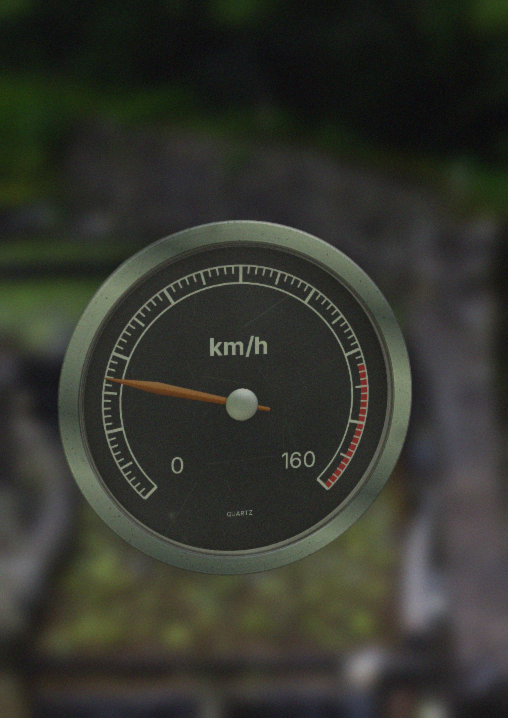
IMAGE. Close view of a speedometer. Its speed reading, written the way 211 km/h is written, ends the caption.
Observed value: 34 km/h
